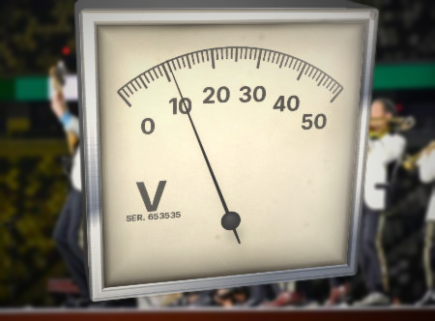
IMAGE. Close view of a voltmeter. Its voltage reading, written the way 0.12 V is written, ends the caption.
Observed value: 11 V
